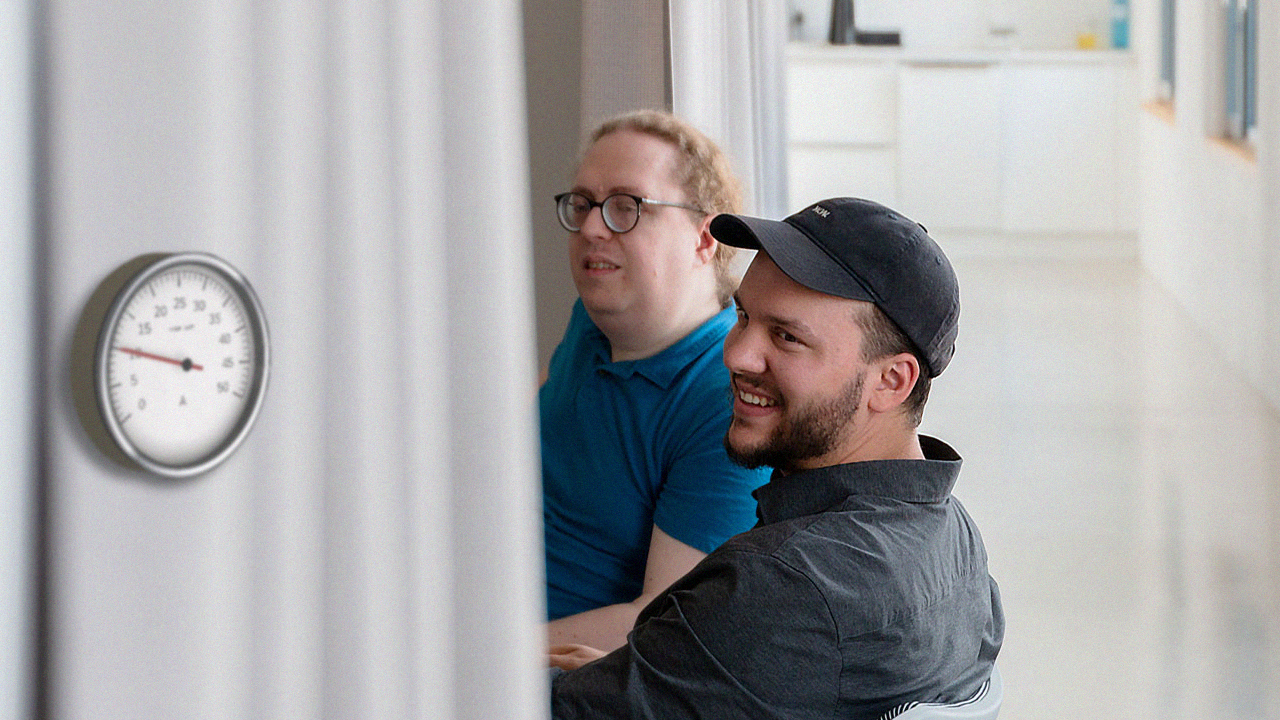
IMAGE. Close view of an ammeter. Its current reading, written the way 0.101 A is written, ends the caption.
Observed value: 10 A
